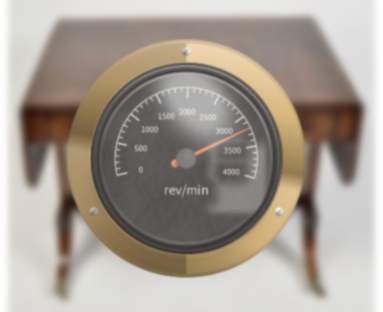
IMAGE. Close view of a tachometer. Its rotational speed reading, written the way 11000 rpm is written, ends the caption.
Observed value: 3200 rpm
